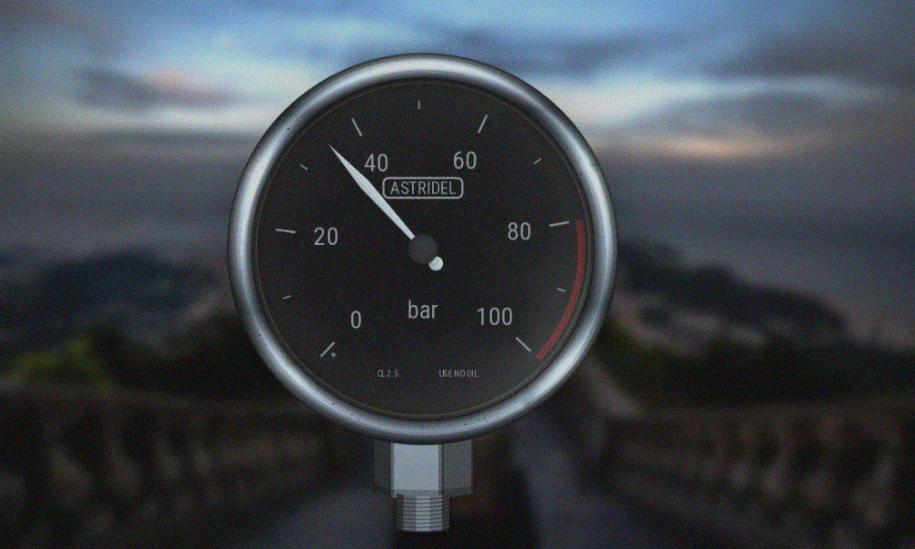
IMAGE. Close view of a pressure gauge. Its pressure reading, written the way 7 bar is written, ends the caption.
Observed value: 35 bar
